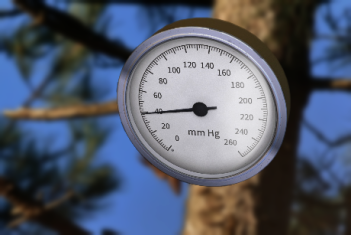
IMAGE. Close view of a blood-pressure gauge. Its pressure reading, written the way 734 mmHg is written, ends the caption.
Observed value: 40 mmHg
